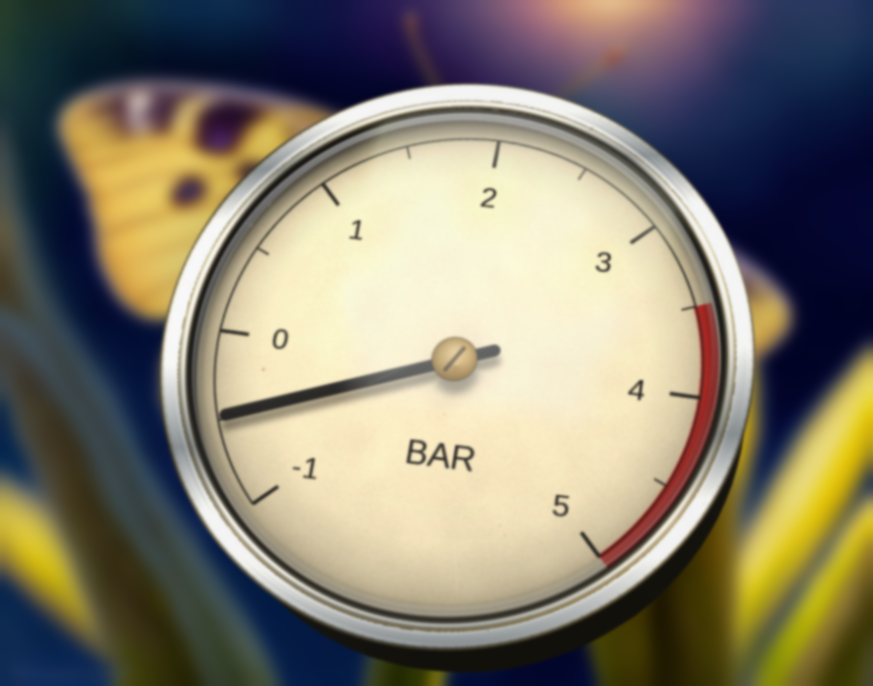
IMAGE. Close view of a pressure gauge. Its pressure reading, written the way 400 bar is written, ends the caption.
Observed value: -0.5 bar
